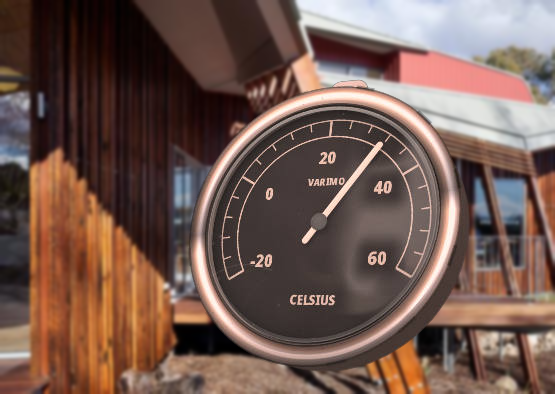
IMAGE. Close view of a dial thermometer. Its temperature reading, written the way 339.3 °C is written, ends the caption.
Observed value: 32 °C
